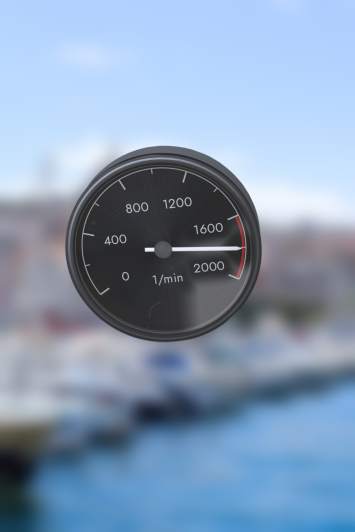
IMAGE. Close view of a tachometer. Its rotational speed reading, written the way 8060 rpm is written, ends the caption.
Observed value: 1800 rpm
